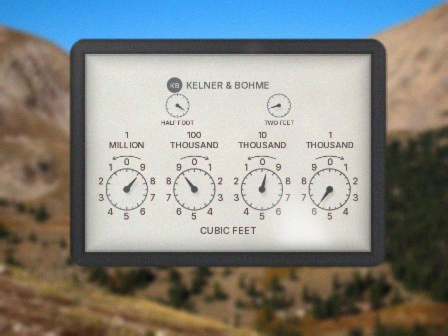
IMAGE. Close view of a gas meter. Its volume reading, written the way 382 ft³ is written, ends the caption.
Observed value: 889600 ft³
